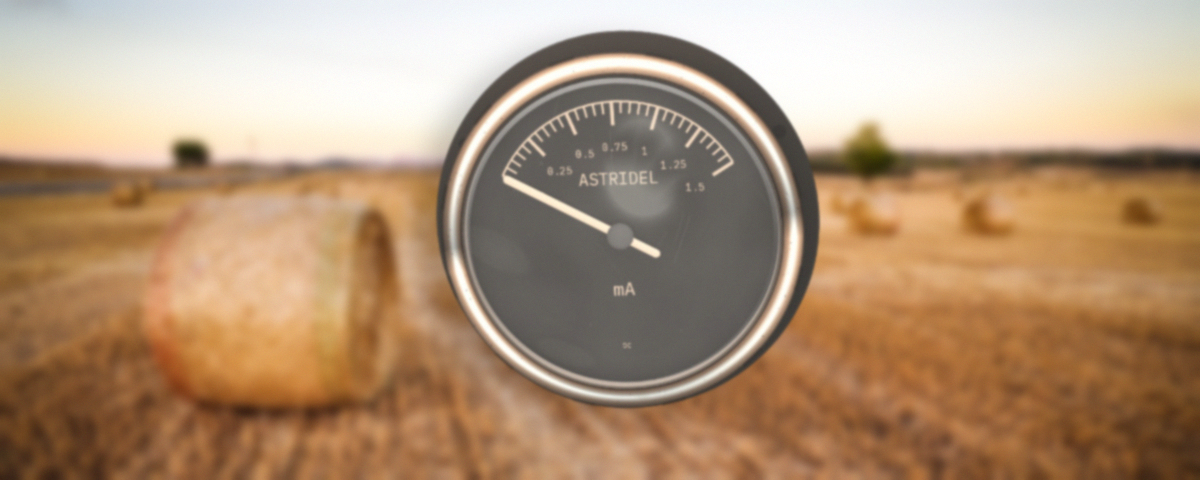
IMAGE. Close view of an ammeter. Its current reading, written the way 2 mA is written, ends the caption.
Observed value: 0 mA
